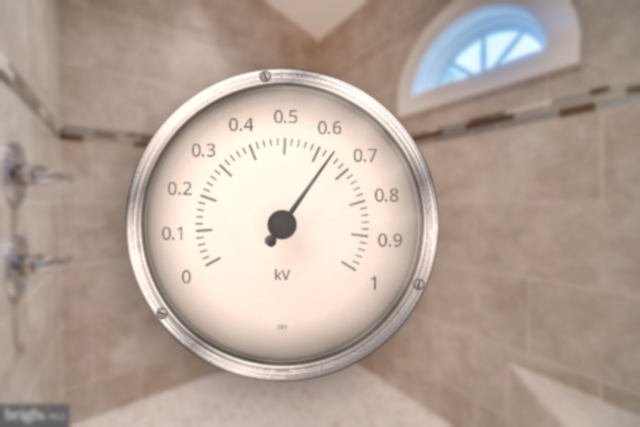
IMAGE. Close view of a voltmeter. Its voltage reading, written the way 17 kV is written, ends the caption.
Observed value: 0.64 kV
